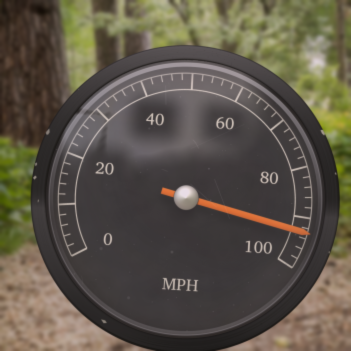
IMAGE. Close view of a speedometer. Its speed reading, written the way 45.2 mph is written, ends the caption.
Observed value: 93 mph
